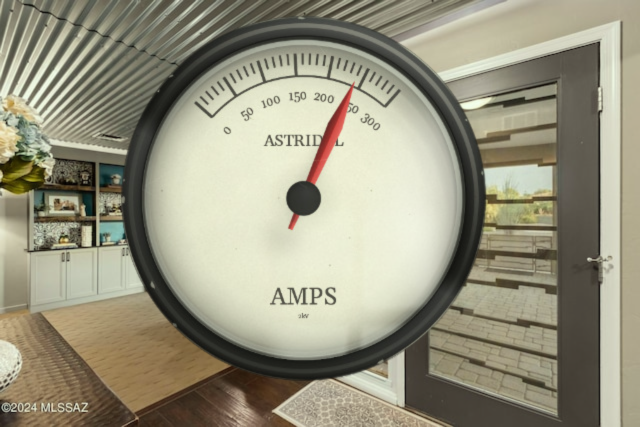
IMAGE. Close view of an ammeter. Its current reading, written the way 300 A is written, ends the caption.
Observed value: 240 A
